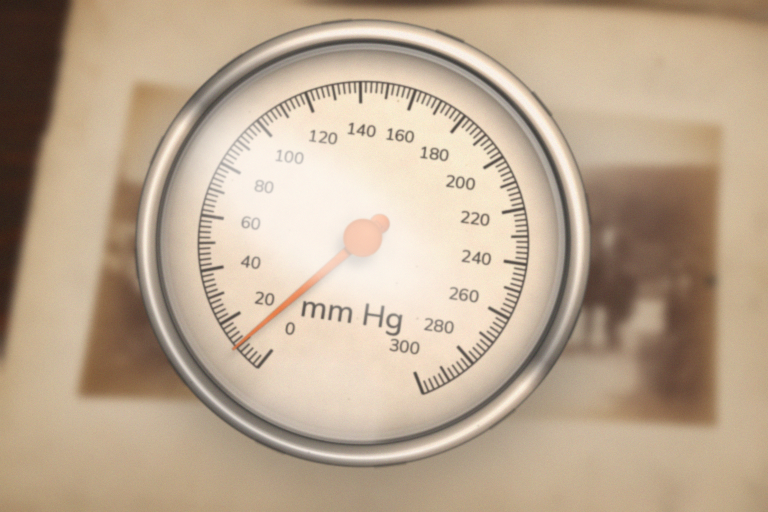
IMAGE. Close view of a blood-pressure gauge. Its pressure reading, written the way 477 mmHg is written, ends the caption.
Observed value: 10 mmHg
